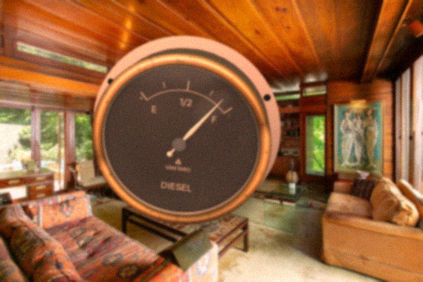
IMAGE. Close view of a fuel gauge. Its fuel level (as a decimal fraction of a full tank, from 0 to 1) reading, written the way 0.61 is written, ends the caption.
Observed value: 0.875
